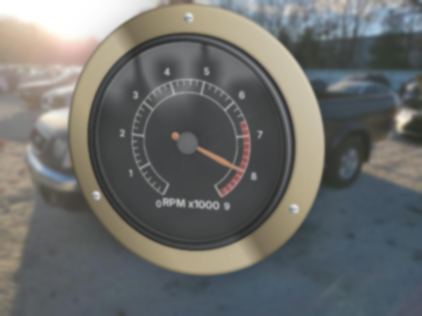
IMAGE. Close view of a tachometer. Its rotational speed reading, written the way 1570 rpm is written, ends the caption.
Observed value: 8000 rpm
